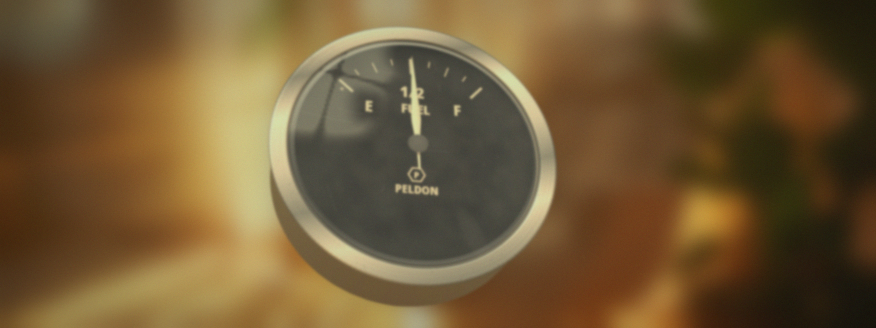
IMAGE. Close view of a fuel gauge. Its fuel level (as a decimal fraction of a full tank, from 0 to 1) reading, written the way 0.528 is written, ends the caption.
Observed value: 0.5
